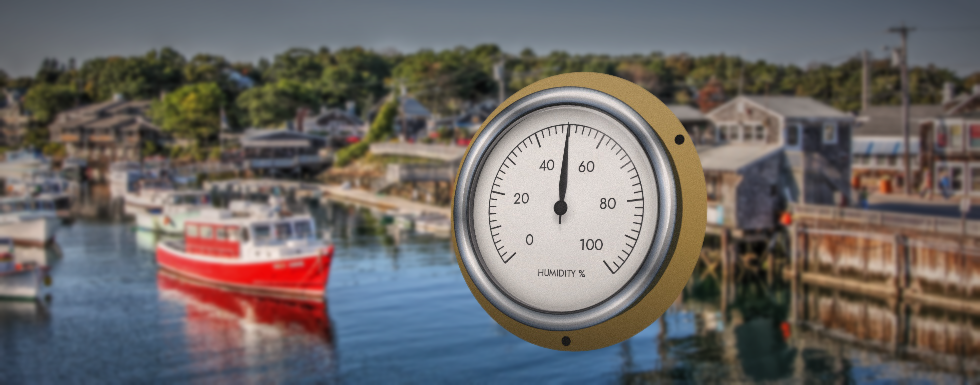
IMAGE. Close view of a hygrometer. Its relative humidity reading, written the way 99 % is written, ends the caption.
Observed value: 50 %
